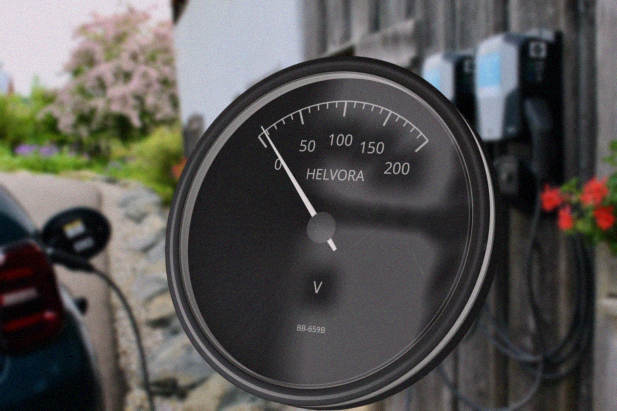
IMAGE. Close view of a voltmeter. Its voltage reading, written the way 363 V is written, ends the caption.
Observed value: 10 V
